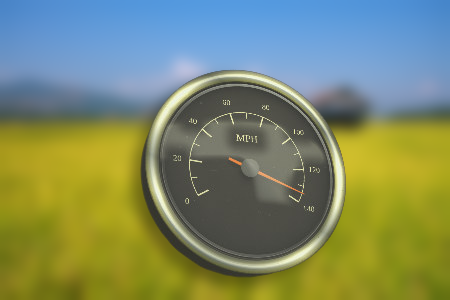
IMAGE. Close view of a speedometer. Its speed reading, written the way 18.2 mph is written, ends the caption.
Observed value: 135 mph
